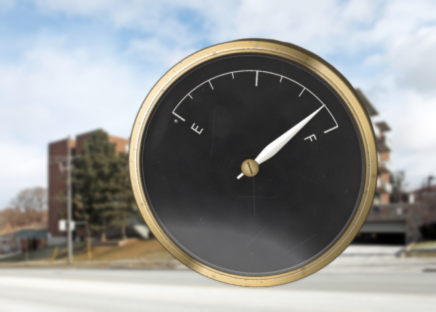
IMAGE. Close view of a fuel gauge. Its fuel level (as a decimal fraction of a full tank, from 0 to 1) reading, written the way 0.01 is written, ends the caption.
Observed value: 0.875
